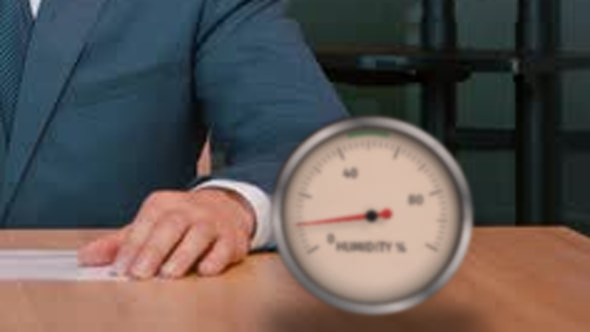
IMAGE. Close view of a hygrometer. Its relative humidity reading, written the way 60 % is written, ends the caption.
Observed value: 10 %
